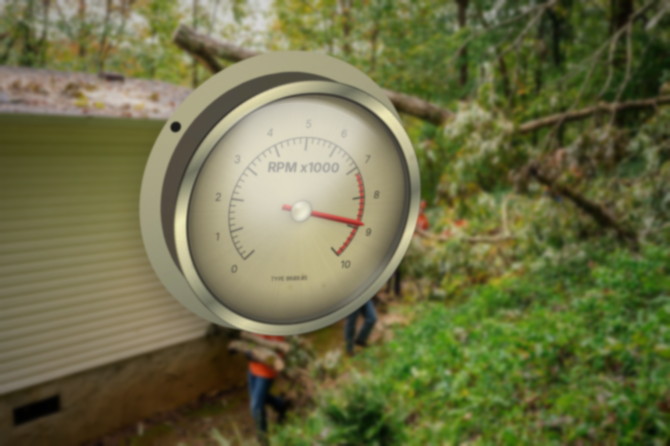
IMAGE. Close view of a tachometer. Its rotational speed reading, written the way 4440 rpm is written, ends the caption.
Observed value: 8800 rpm
